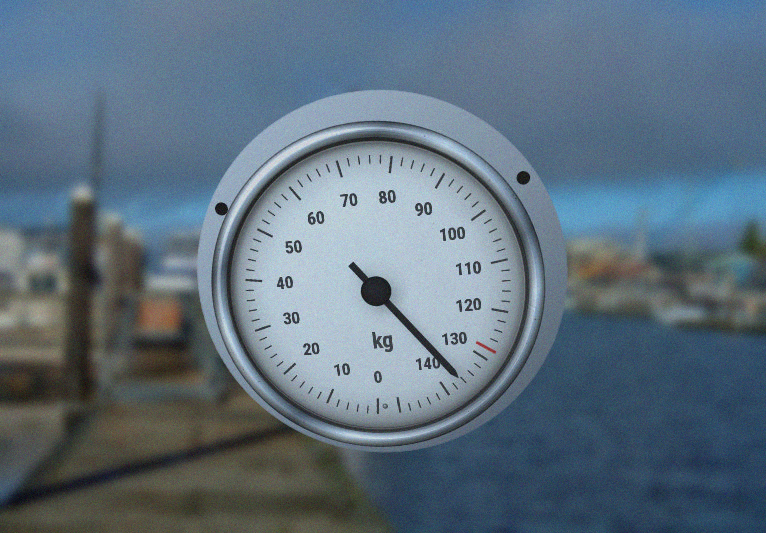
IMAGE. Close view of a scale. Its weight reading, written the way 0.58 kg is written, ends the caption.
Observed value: 136 kg
